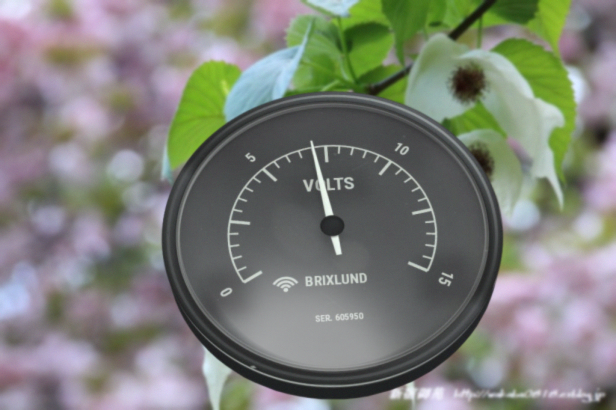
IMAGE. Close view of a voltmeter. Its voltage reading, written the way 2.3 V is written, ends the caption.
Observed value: 7 V
